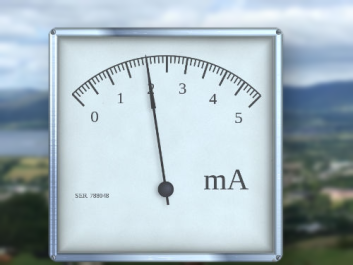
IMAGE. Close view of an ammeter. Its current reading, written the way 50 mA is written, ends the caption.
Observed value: 2 mA
